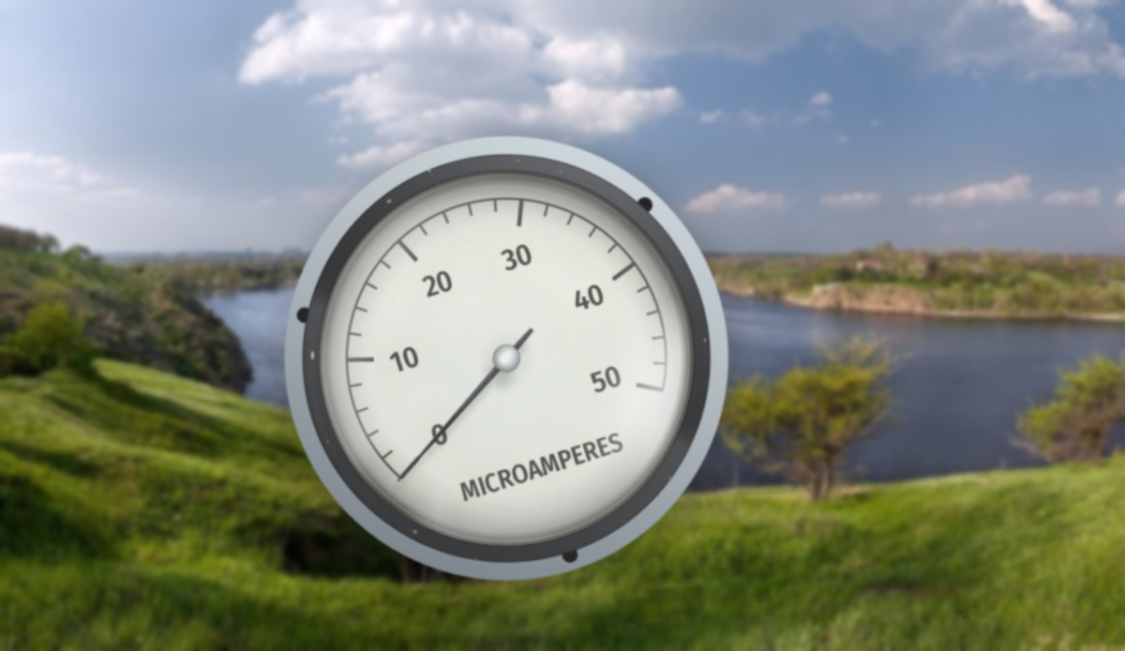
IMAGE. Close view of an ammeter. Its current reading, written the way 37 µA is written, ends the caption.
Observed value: 0 µA
